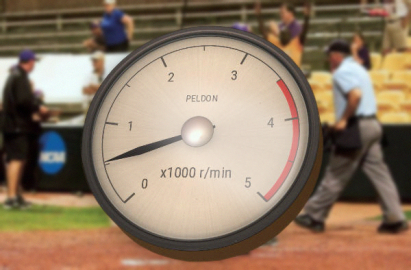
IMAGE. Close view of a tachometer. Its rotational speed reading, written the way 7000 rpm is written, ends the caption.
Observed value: 500 rpm
